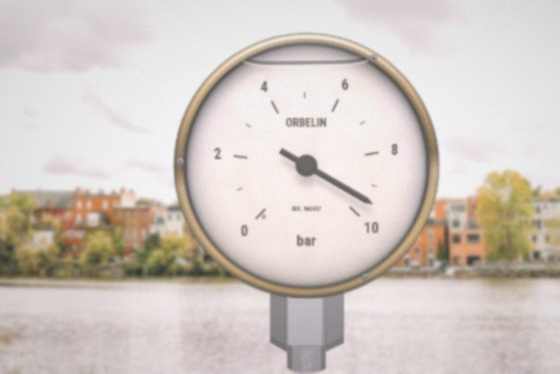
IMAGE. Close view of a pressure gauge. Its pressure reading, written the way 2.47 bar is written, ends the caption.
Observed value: 9.5 bar
